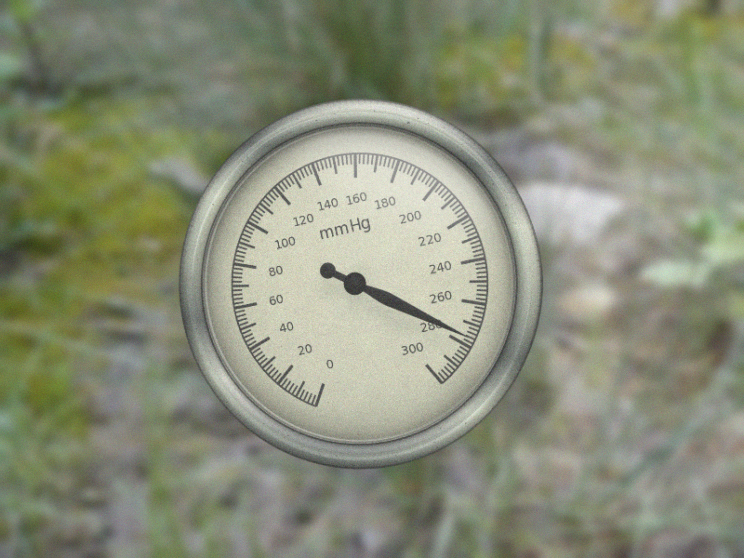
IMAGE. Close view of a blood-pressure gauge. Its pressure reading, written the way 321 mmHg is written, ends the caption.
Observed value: 276 mmHg
